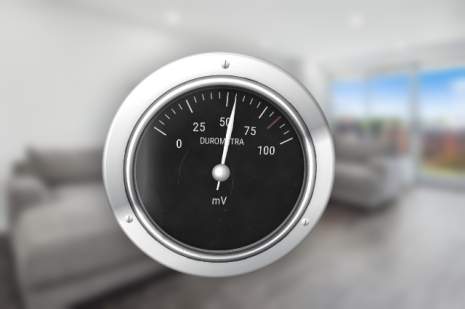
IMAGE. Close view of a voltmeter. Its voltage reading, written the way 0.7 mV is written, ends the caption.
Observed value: 55 mV
